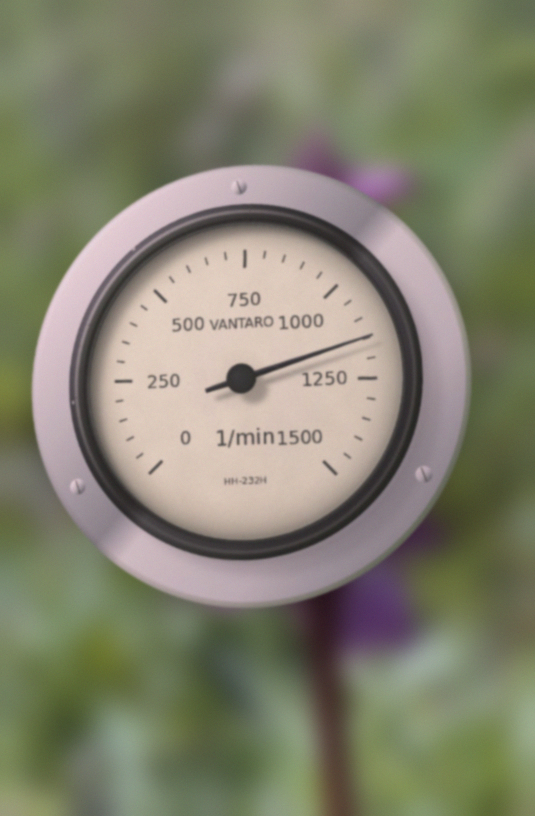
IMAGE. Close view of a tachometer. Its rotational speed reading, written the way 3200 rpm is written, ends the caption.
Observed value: 1150 rpm
